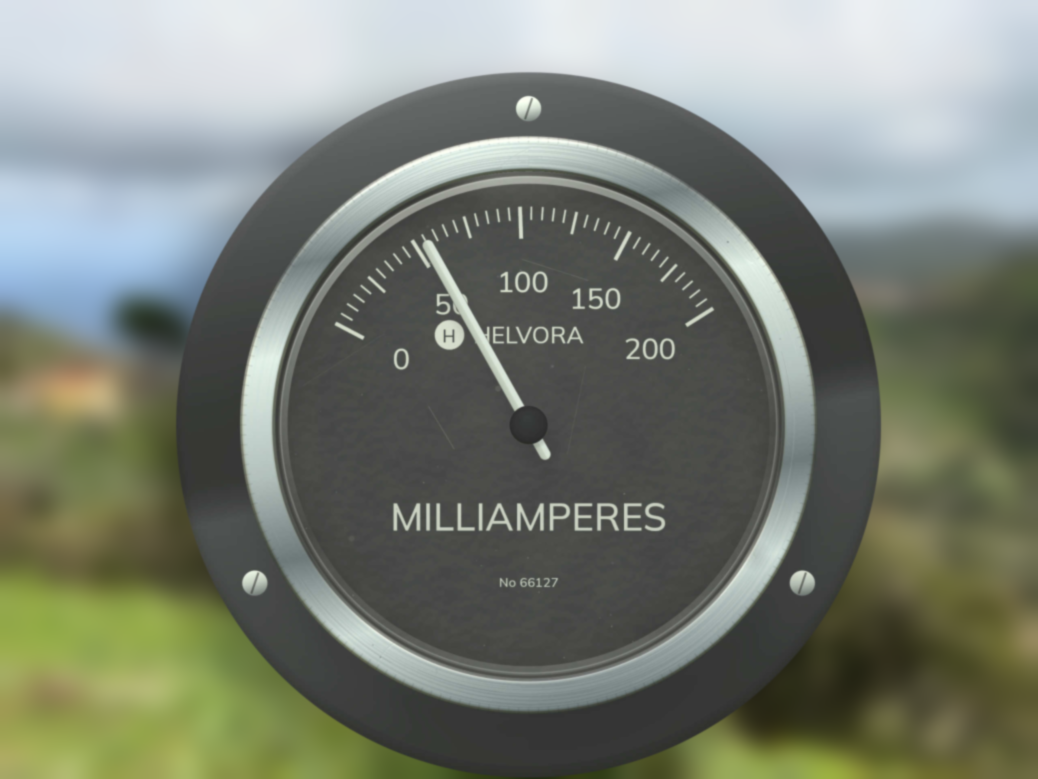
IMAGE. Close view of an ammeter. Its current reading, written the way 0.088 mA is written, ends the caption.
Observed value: 55 mA
